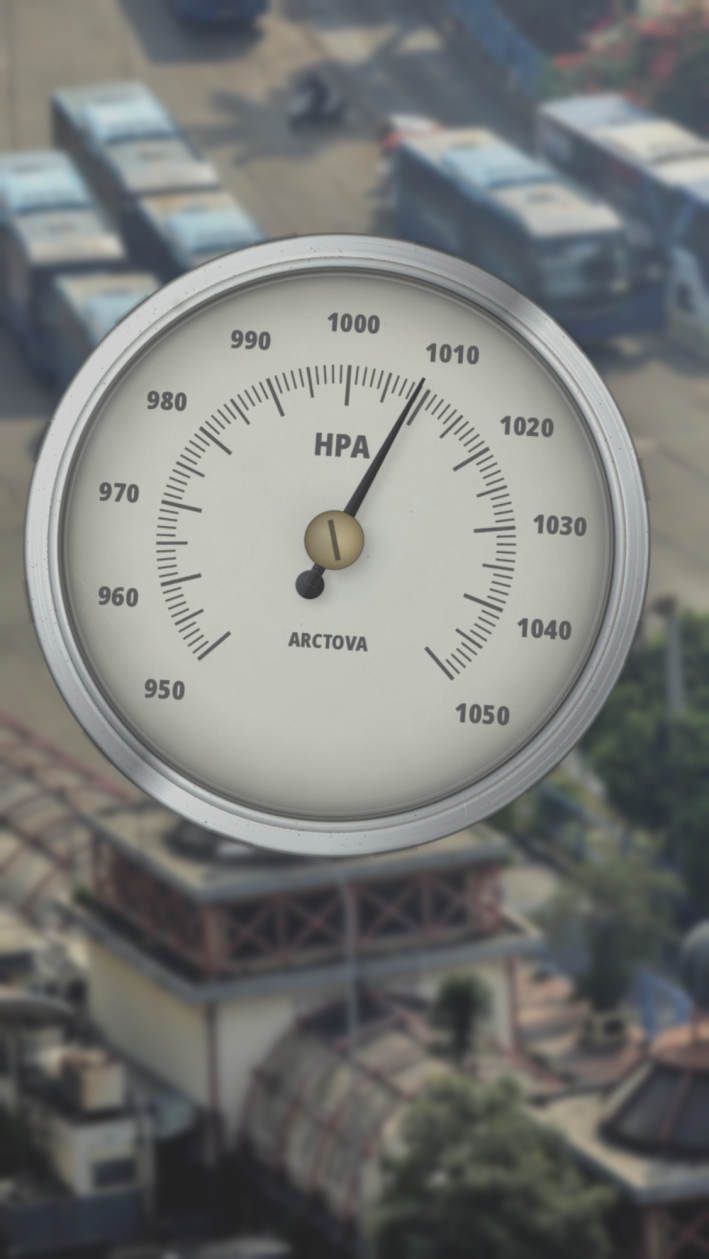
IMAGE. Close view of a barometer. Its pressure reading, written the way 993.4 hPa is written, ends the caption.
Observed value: 1009 hPa
